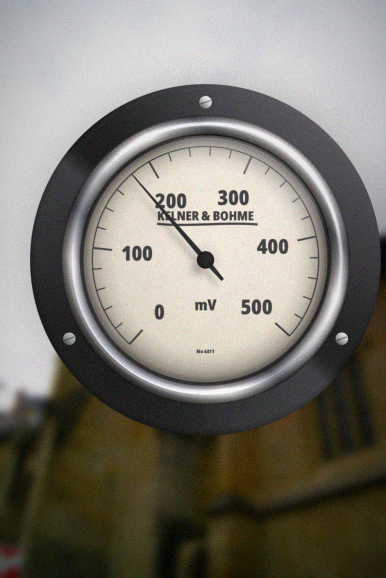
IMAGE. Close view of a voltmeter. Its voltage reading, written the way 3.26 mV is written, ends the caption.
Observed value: 180 mV
